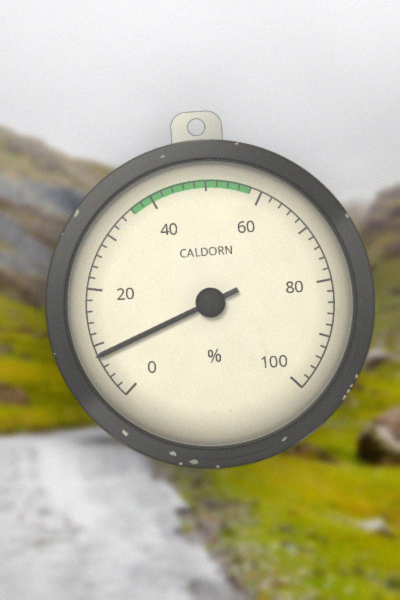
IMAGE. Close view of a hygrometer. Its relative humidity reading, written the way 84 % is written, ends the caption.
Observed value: 8 %
